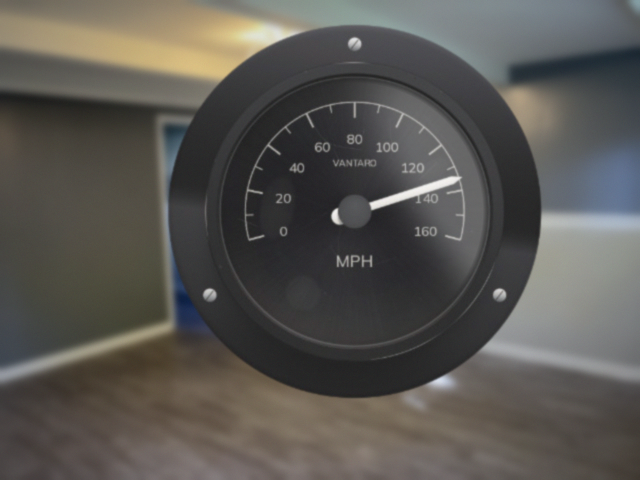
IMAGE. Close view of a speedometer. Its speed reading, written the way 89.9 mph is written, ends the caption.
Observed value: 135 mph
